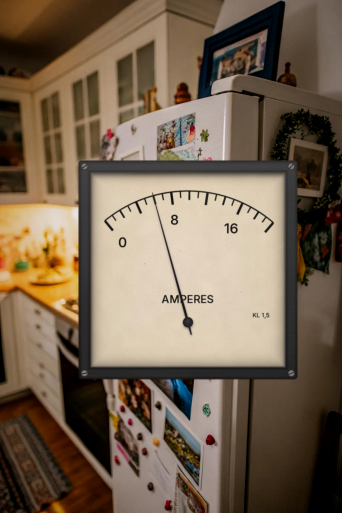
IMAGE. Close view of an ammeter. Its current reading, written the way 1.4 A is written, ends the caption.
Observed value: 6 A
